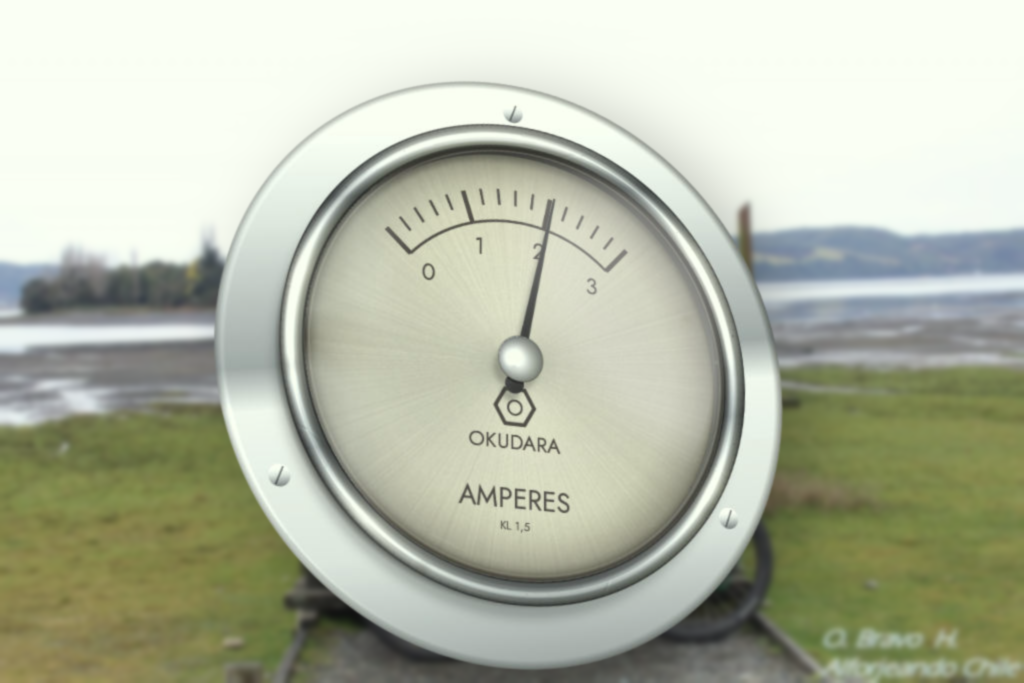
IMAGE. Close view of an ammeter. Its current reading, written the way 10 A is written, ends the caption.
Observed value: 2 A
